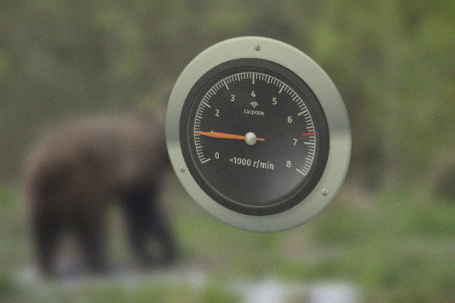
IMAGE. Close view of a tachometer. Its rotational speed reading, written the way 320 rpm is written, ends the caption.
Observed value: 1000 rpm
